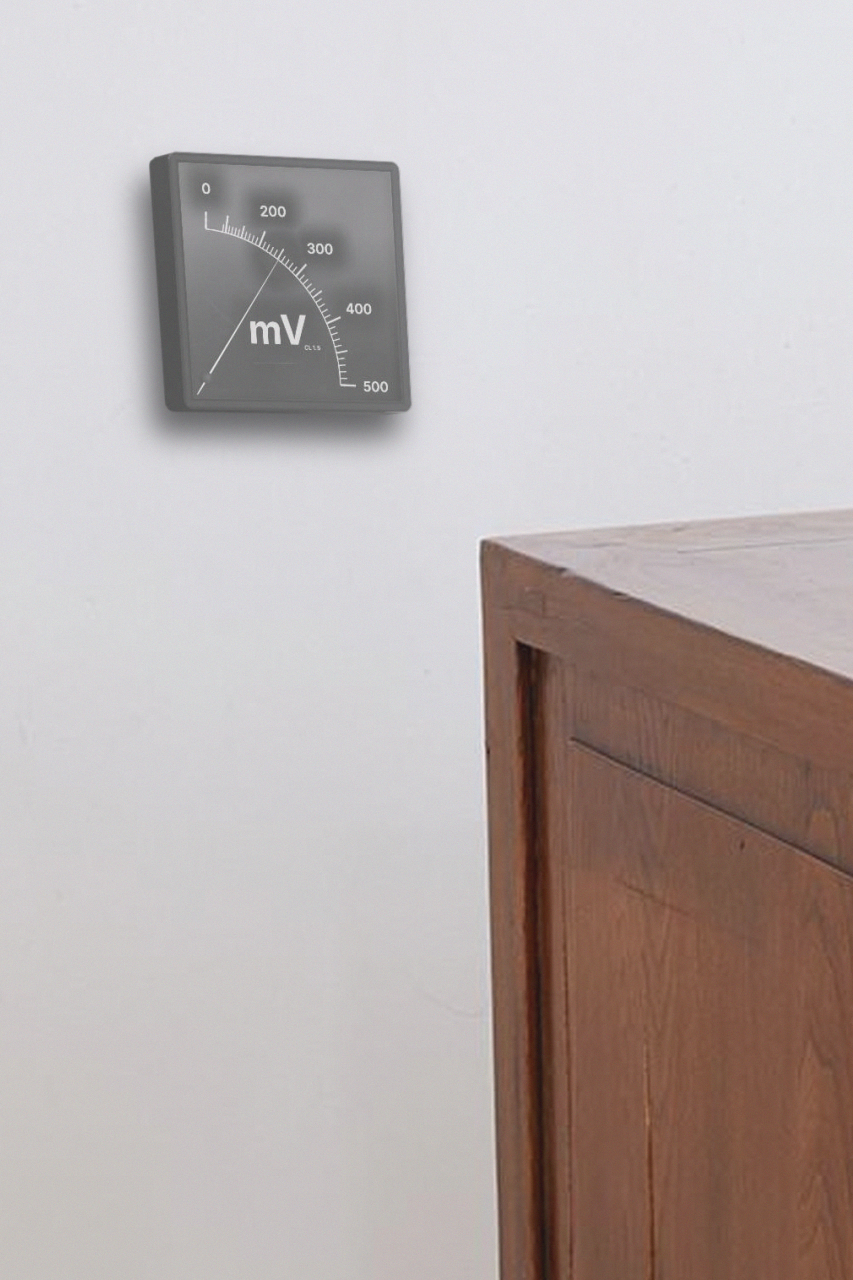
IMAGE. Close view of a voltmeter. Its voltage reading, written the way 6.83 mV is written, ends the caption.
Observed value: 250 mV
